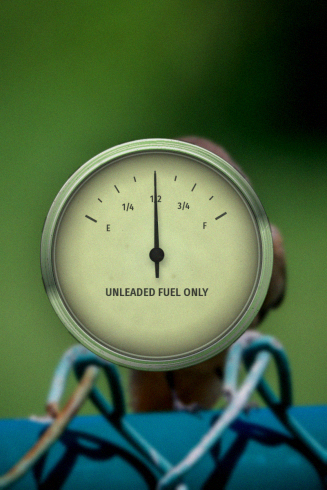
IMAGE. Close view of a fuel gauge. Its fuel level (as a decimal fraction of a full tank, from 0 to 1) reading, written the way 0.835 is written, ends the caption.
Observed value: 0.5
